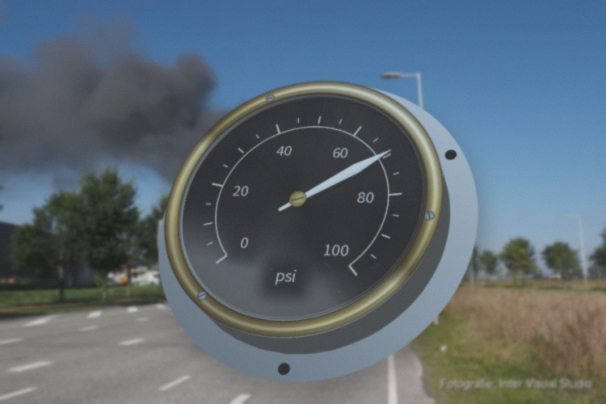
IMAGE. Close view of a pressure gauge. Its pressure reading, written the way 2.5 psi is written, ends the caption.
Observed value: 70 psi
